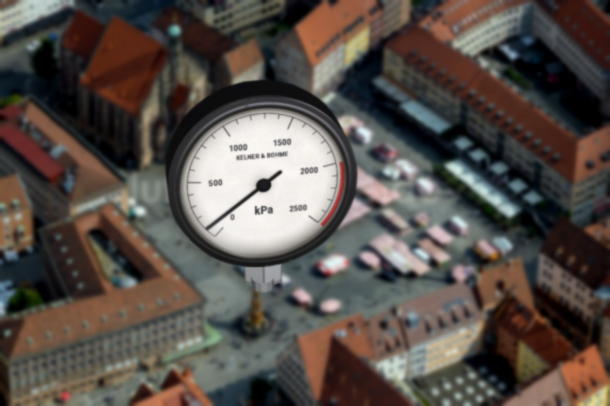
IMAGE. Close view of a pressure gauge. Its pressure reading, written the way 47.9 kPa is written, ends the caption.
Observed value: 100 kPa
